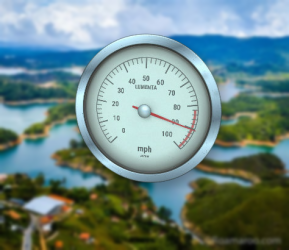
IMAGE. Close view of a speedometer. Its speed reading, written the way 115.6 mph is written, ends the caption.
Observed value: 90 mph
